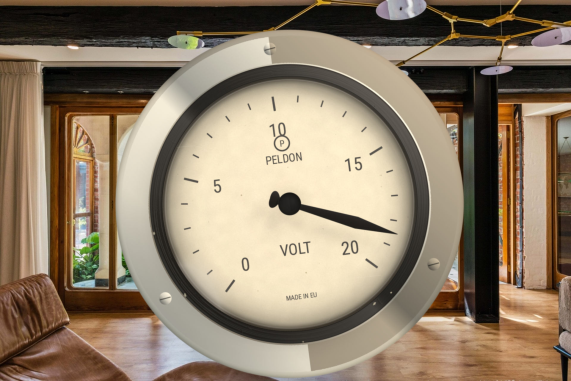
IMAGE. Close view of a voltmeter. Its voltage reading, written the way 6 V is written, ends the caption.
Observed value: 18.5 V
